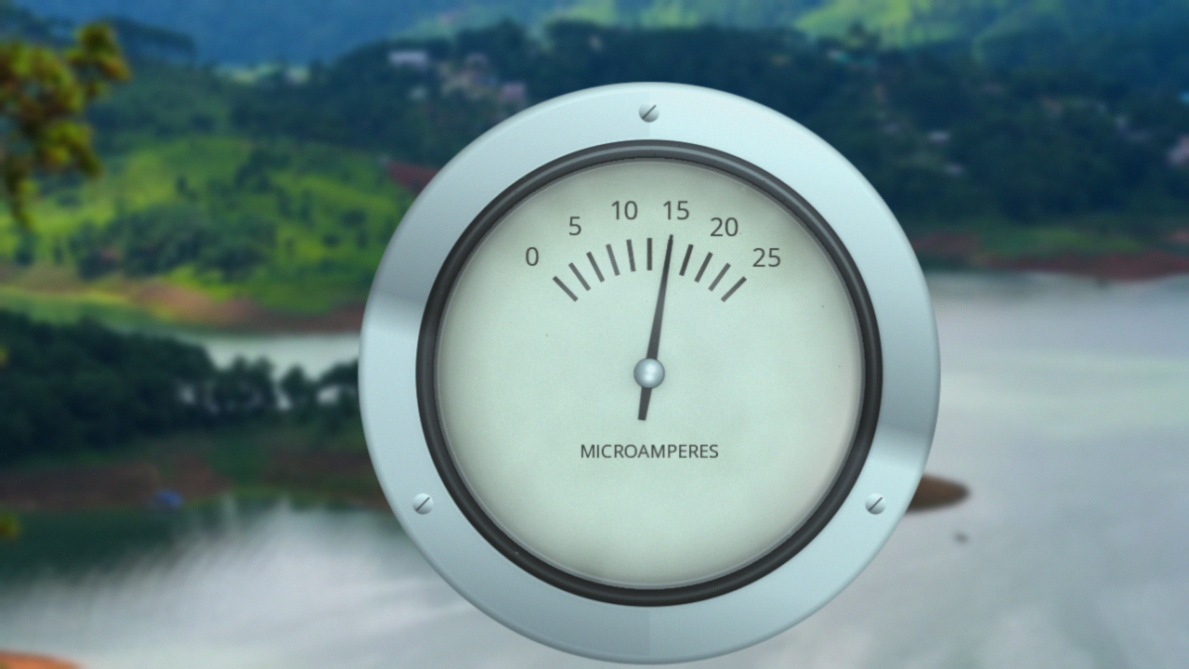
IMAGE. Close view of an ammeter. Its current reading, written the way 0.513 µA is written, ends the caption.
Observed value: 15 µA
